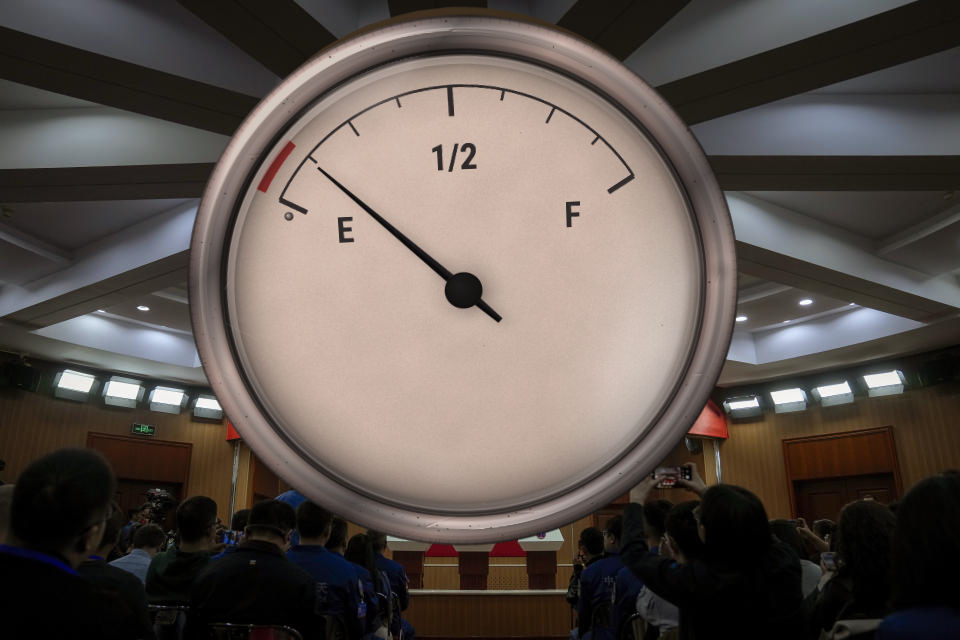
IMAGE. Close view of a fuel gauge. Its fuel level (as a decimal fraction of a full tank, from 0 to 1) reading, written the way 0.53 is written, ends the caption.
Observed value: 0.125
